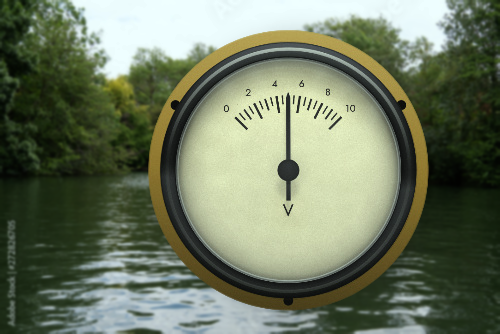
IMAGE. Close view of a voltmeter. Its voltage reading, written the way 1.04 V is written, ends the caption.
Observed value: 5 V
